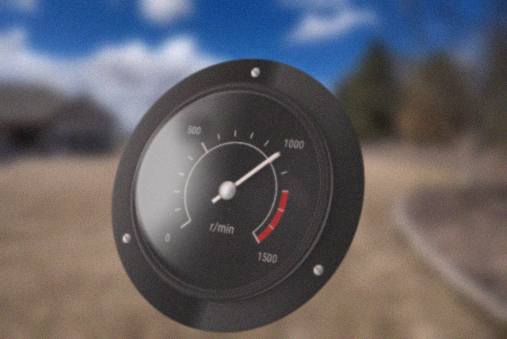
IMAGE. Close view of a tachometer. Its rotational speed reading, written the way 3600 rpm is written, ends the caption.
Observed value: 1000 rpm
